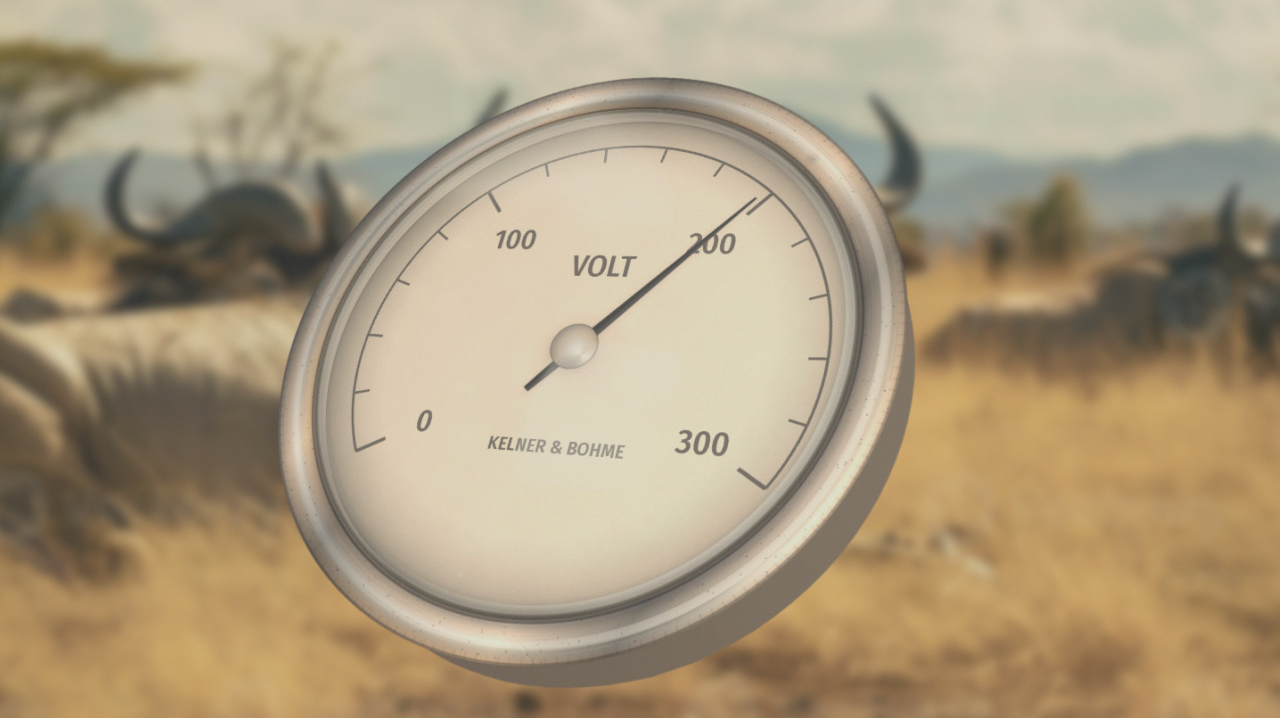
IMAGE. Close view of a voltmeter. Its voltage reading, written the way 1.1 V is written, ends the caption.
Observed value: 200 V
